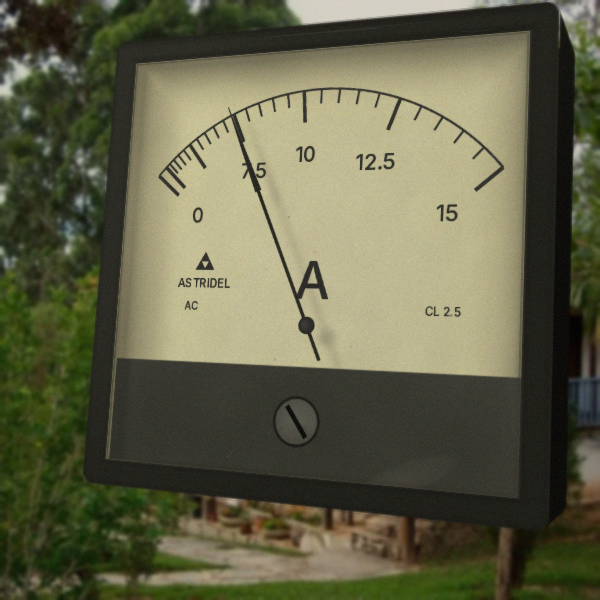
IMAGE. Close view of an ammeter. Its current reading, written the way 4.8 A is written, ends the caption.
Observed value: 7.5 A
